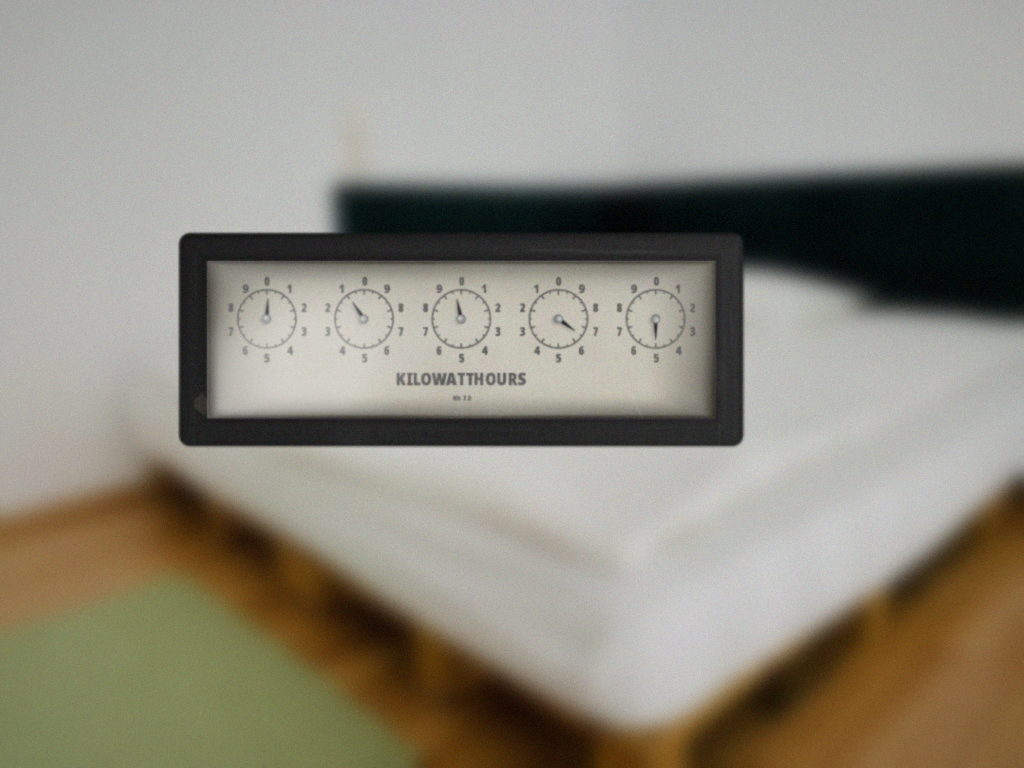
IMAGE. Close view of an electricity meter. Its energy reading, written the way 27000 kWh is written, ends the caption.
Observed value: 965 kWh
